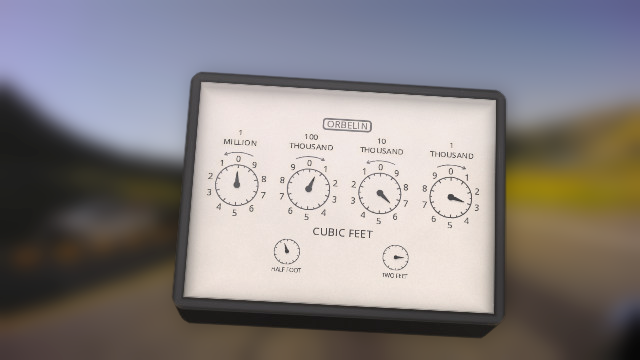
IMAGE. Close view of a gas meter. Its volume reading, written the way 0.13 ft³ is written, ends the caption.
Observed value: 6300 ft³
